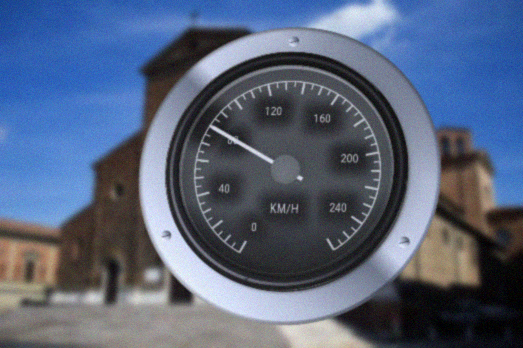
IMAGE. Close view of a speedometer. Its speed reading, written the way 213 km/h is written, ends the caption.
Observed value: 80 km/h
